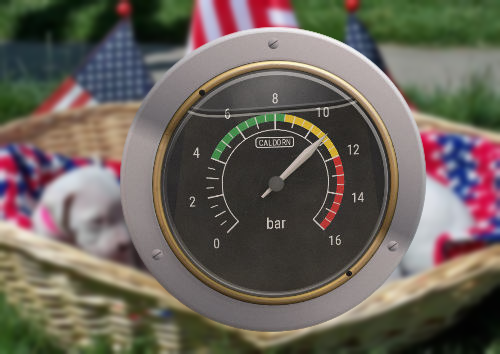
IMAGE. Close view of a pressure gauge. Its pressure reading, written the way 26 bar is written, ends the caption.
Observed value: 10.75 bar
